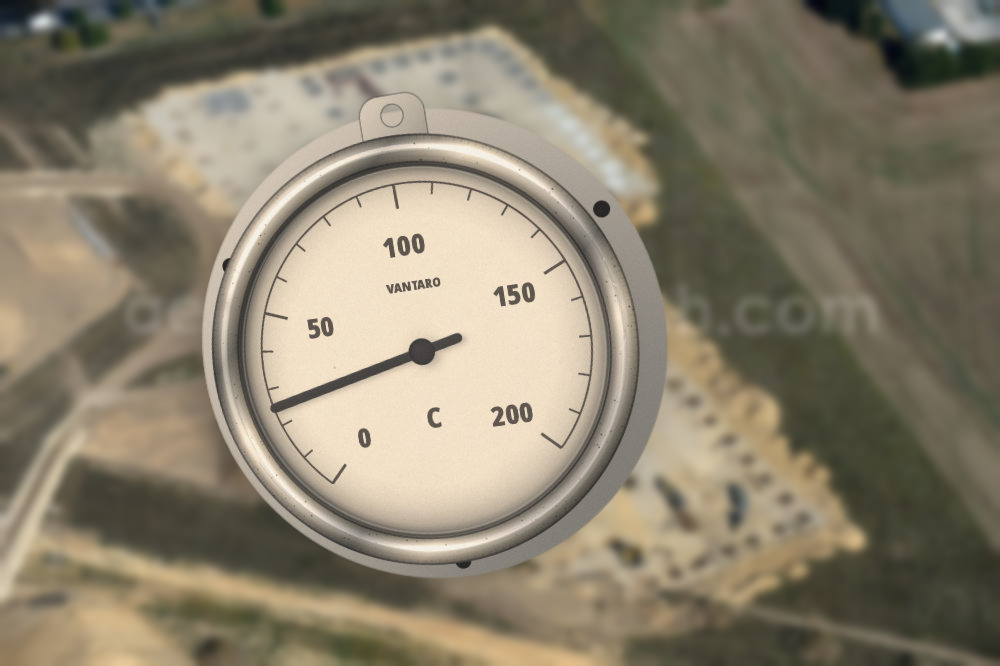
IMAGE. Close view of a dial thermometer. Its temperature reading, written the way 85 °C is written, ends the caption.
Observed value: 25 °C
